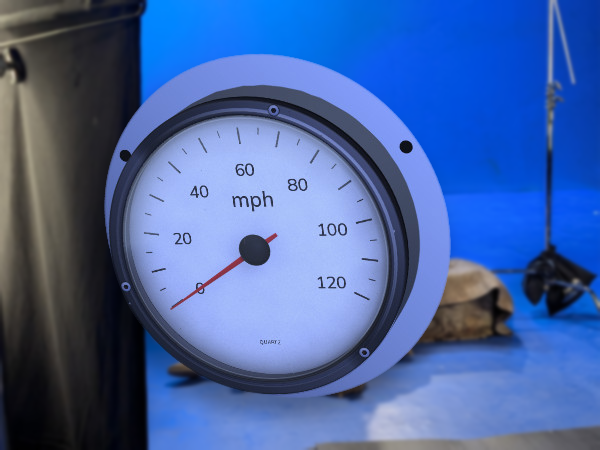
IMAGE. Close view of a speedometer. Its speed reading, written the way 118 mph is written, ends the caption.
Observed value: 0 mph
